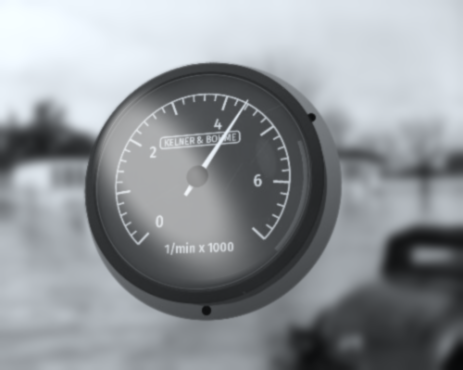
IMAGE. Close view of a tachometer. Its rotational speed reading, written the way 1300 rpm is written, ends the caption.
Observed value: 4400 rpm
